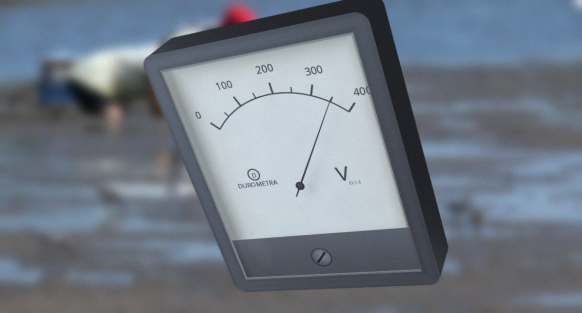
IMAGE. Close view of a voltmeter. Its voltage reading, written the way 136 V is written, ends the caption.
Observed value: 350 V
